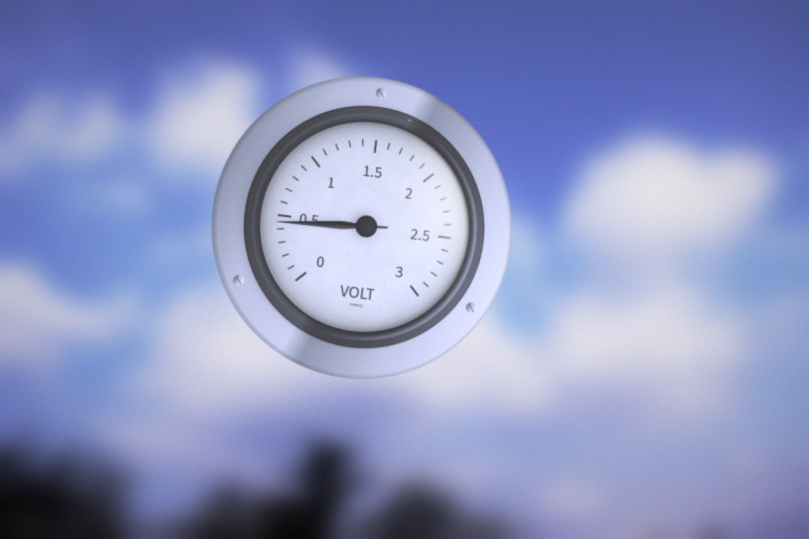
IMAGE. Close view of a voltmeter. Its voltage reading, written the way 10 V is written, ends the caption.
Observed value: 0.45 V
